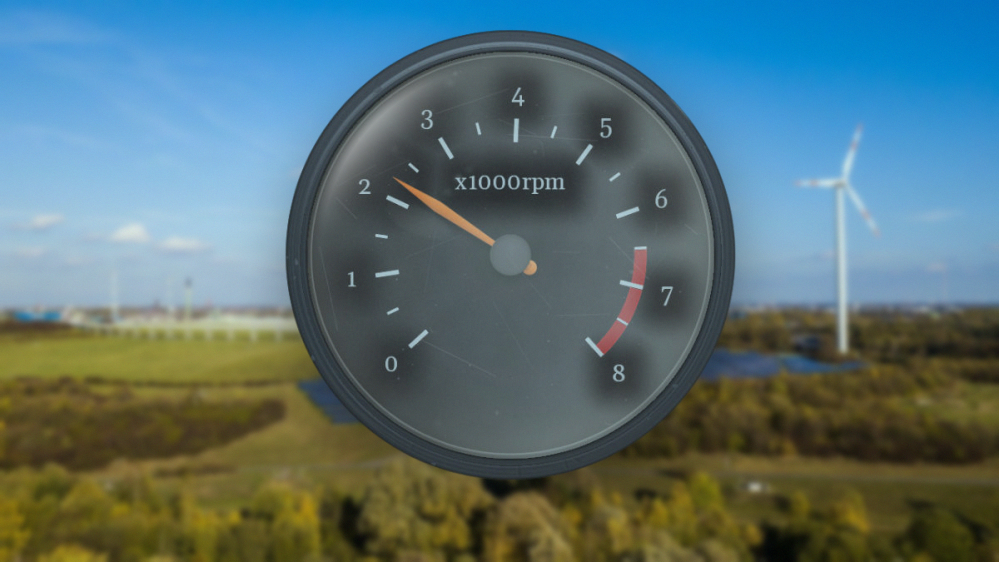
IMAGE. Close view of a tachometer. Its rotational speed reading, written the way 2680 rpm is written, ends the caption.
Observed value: 2250 rpm
